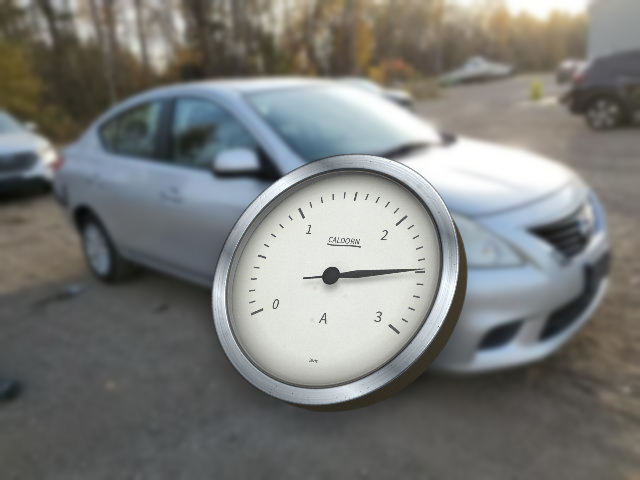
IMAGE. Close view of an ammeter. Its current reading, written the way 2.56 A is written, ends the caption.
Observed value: 2.5 A
